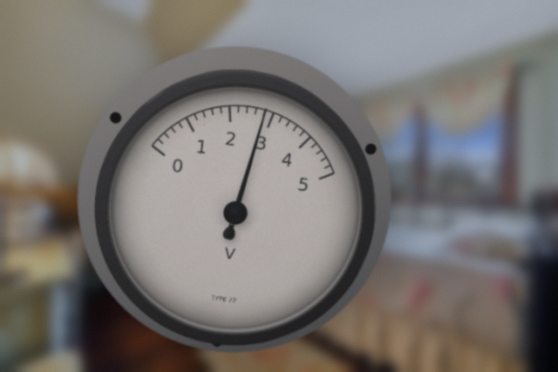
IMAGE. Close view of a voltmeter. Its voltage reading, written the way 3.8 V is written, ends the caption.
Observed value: 2.8 V
